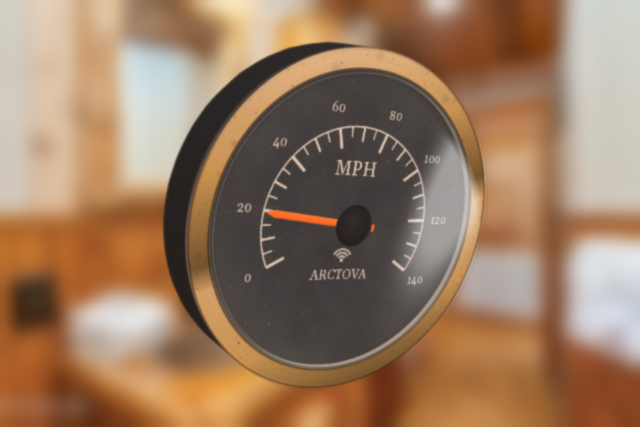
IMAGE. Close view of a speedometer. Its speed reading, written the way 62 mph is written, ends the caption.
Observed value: 20 mph
